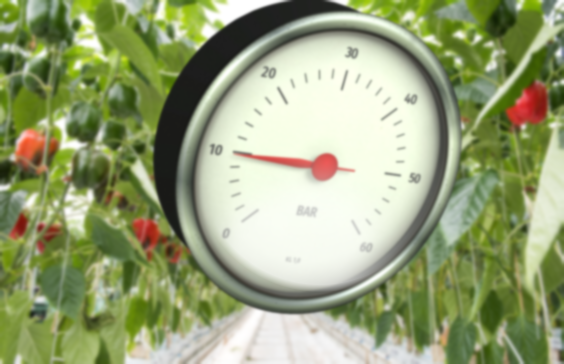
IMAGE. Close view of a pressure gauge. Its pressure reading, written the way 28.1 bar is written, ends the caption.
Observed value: 10 bar
